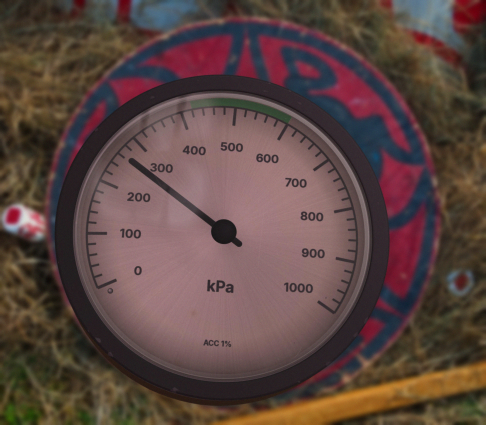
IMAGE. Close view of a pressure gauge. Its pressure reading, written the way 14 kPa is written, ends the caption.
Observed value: 260 kPa
